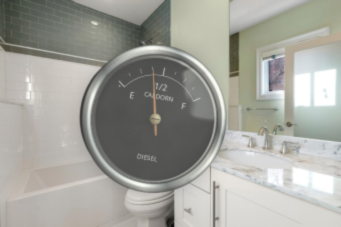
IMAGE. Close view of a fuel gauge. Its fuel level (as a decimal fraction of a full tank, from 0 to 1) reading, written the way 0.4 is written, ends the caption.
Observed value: 0.375
